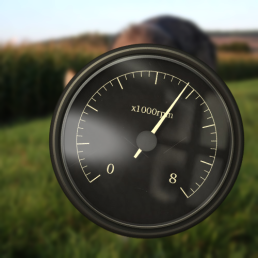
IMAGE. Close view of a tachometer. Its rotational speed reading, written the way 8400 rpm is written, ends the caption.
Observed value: 4800 rpm
